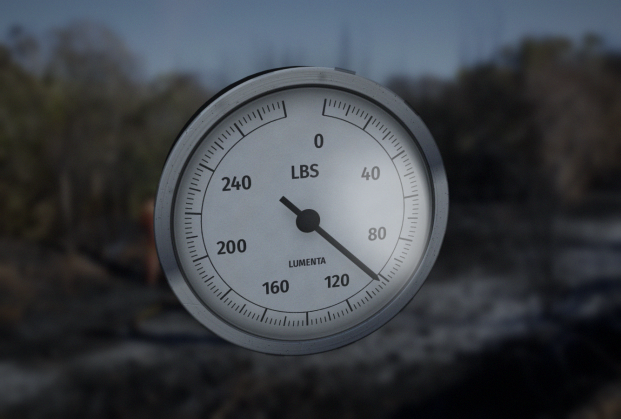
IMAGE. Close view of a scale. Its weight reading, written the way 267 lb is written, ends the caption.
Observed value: 102 lb
